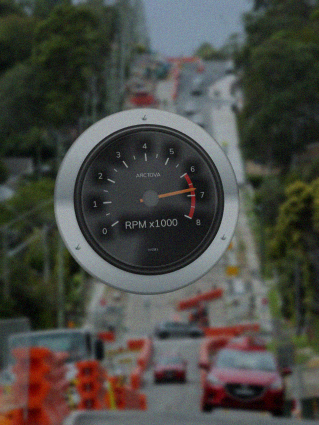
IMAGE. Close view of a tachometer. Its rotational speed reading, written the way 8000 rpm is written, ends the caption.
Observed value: 6750 rpm
